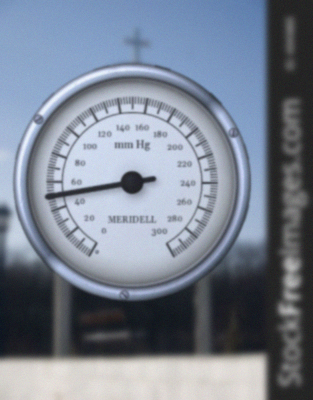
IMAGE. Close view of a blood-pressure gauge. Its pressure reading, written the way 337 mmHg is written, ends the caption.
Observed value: 50 mmHg
